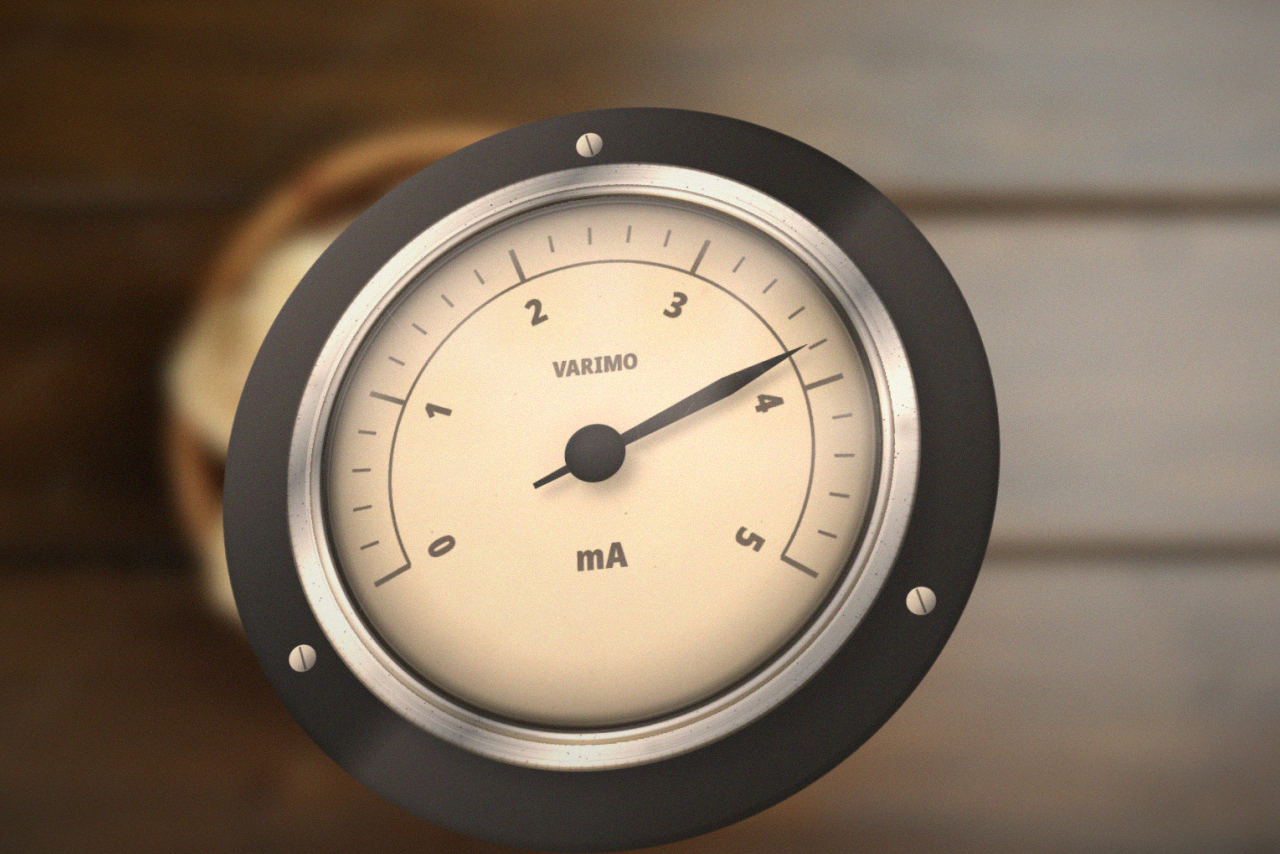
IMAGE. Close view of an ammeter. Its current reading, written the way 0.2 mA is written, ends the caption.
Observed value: 3.8 mA
